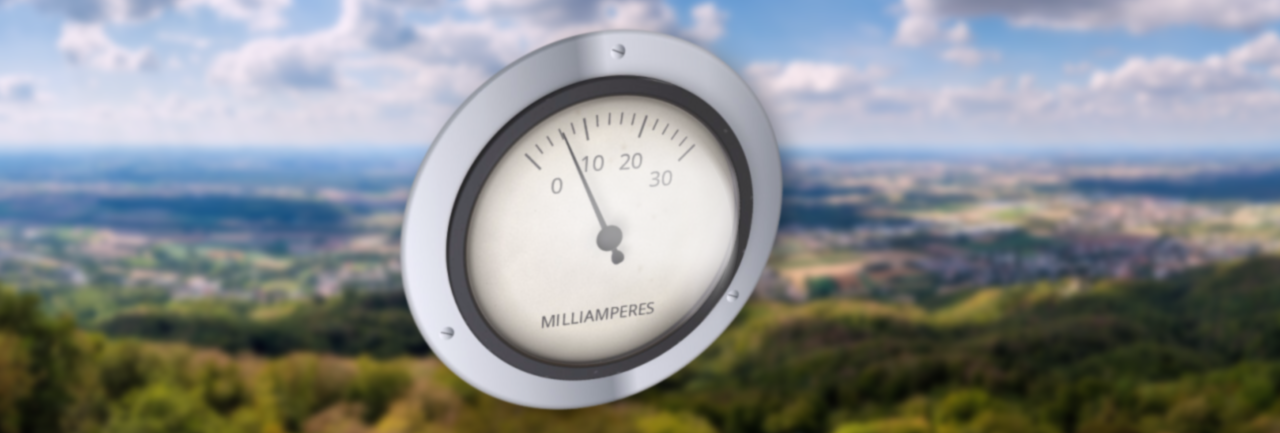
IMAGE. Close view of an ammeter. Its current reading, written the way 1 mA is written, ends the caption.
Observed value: 6 mA
